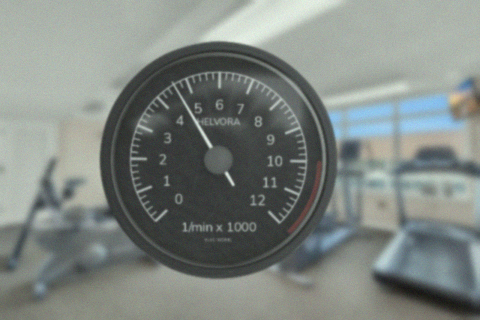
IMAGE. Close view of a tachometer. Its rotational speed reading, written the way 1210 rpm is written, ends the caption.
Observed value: 4600 rpm
